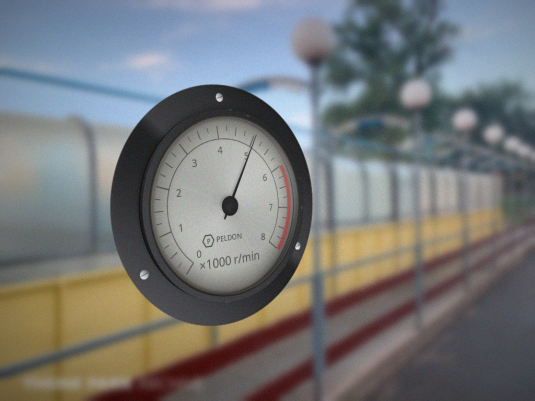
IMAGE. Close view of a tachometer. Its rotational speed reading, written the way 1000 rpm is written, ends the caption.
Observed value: 5000 rpm
